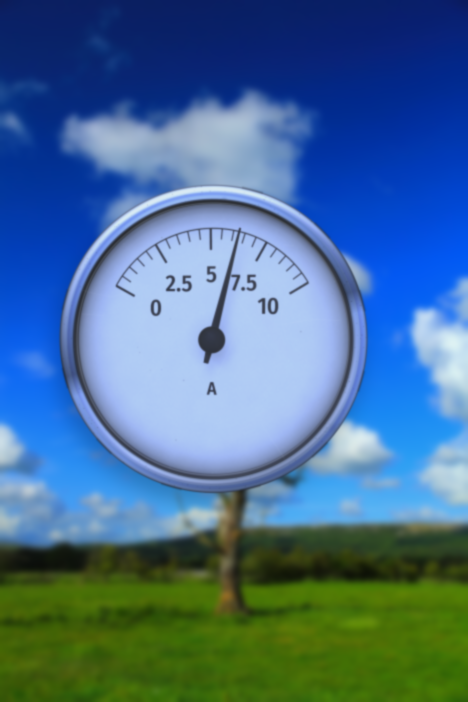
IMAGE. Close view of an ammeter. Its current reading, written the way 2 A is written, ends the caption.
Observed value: 6.25 A
